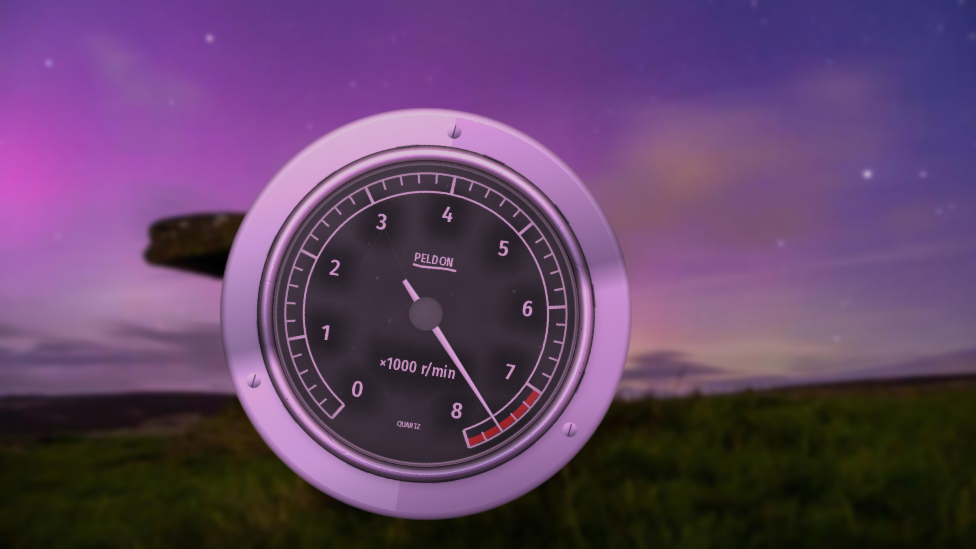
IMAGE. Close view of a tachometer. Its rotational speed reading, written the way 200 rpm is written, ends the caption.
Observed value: 7600 rpm
